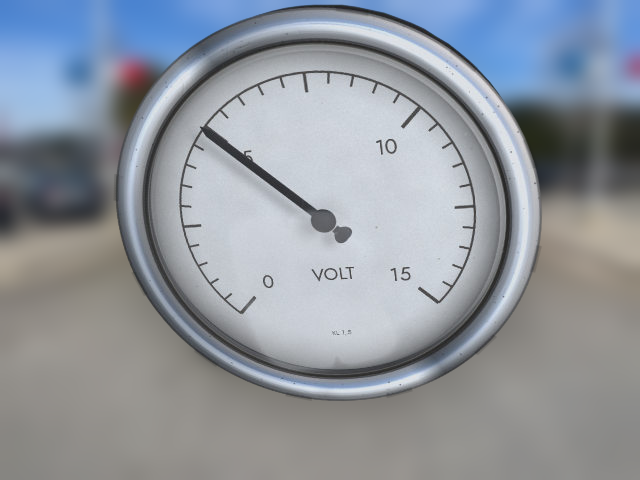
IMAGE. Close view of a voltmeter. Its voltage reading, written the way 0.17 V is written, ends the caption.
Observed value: 5 V
